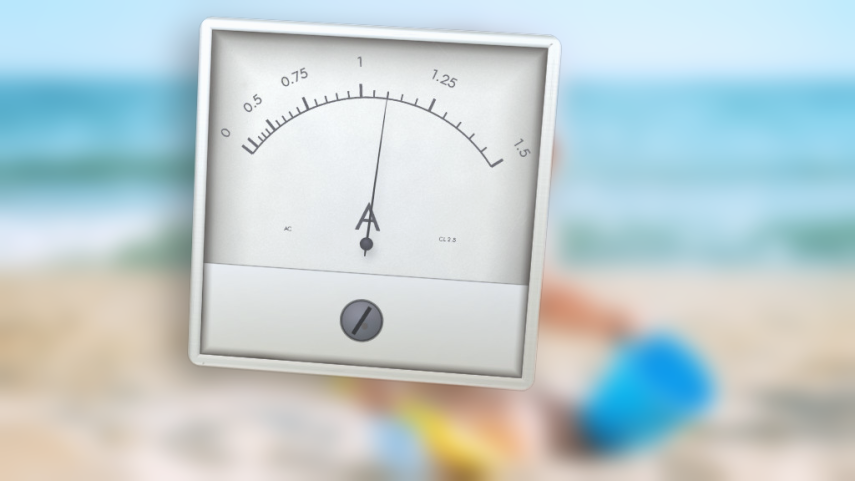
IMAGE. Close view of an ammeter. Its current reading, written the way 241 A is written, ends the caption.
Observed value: 1.1 A
